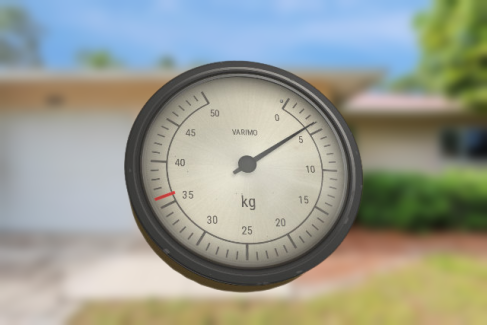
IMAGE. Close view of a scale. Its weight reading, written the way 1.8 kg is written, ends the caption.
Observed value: 4 kg
